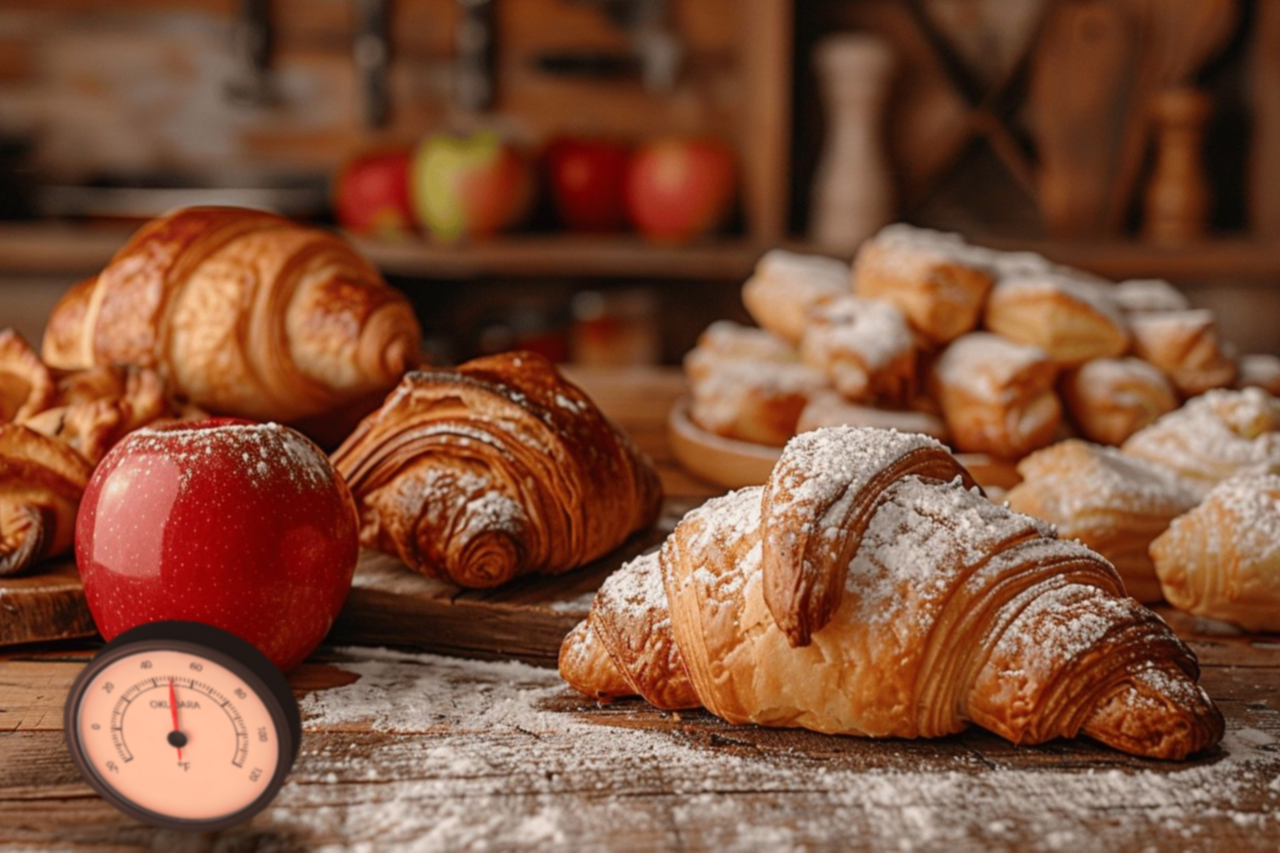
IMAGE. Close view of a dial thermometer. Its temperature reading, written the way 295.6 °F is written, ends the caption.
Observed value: 50 °F
